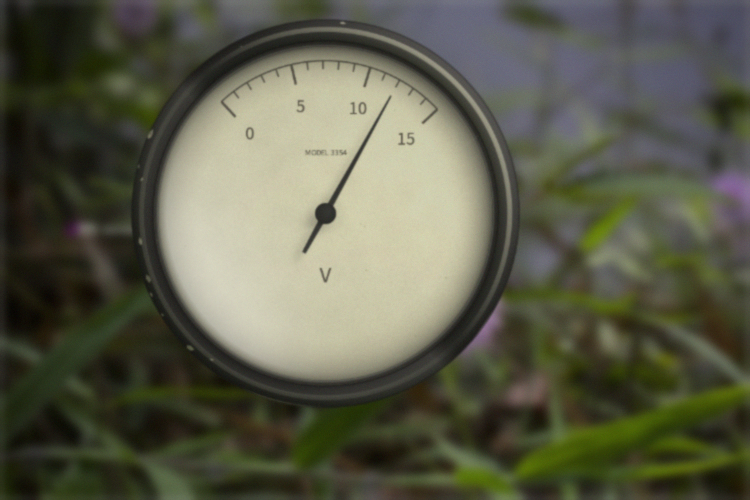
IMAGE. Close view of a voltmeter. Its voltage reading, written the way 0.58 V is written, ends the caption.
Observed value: 12 V
